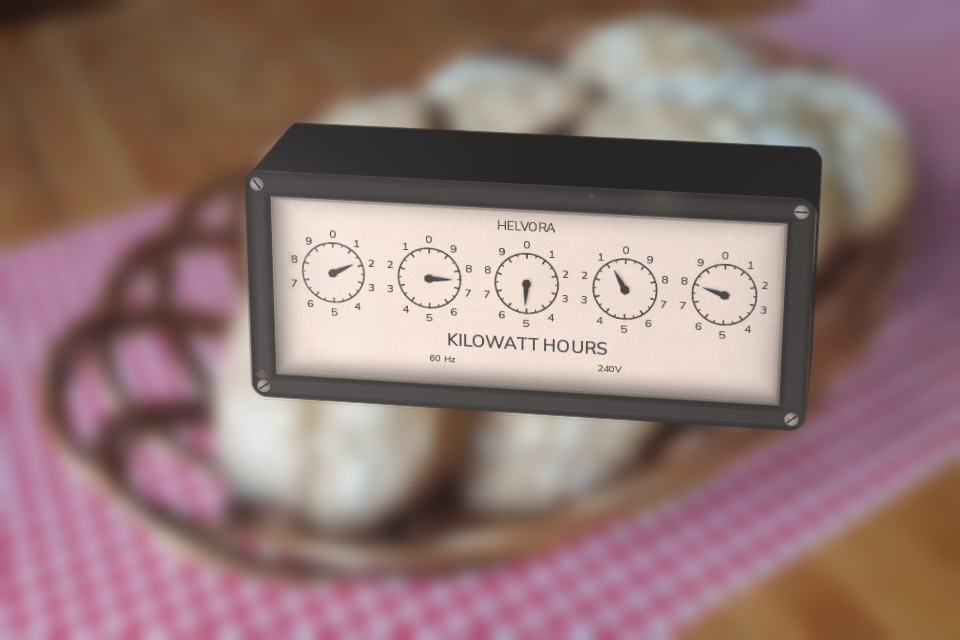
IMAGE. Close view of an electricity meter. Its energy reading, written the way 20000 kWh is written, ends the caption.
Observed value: 17508 kWh
